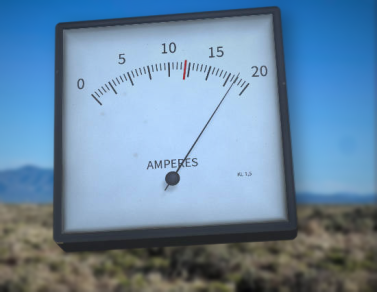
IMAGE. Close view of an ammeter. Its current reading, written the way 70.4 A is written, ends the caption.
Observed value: 18.5 A
